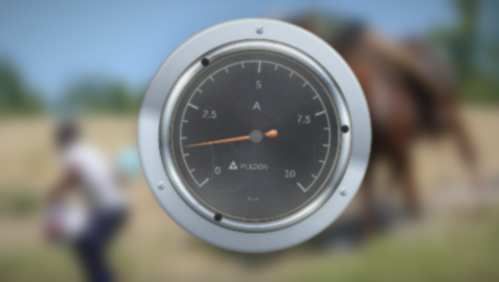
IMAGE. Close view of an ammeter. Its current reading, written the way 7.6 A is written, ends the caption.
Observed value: 1.25 A
